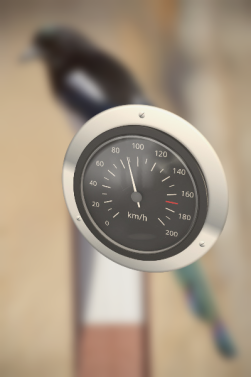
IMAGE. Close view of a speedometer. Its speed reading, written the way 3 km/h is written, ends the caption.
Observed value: 90 km/h
